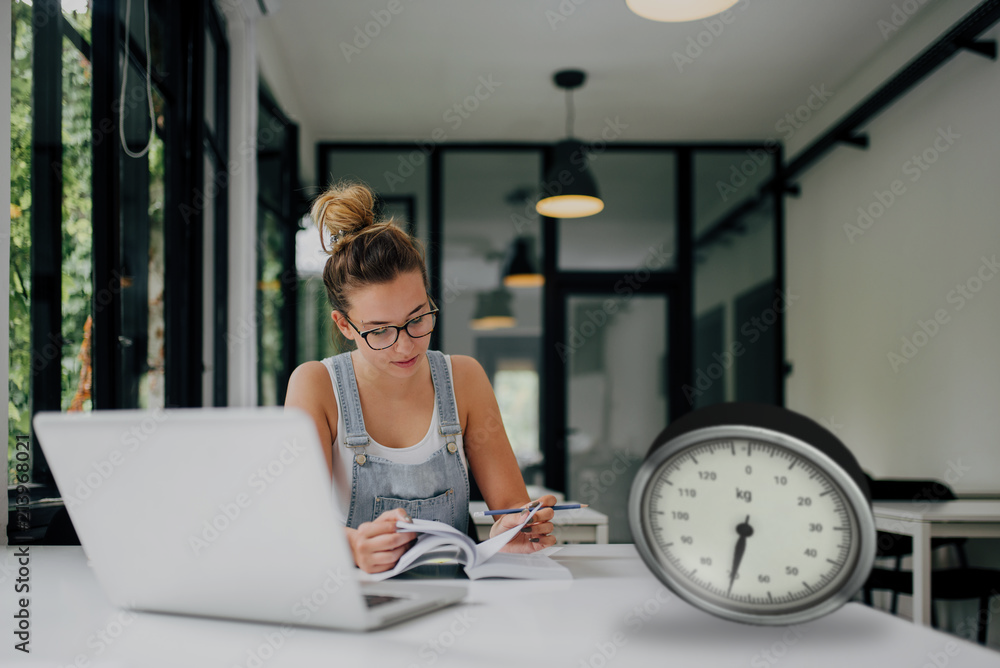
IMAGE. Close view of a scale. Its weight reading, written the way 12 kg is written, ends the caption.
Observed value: 70 kg
